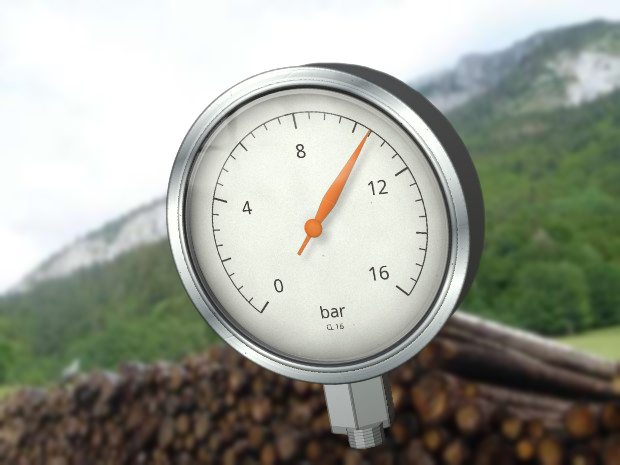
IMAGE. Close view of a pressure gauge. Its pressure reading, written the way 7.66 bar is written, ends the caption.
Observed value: 10.5 bar
